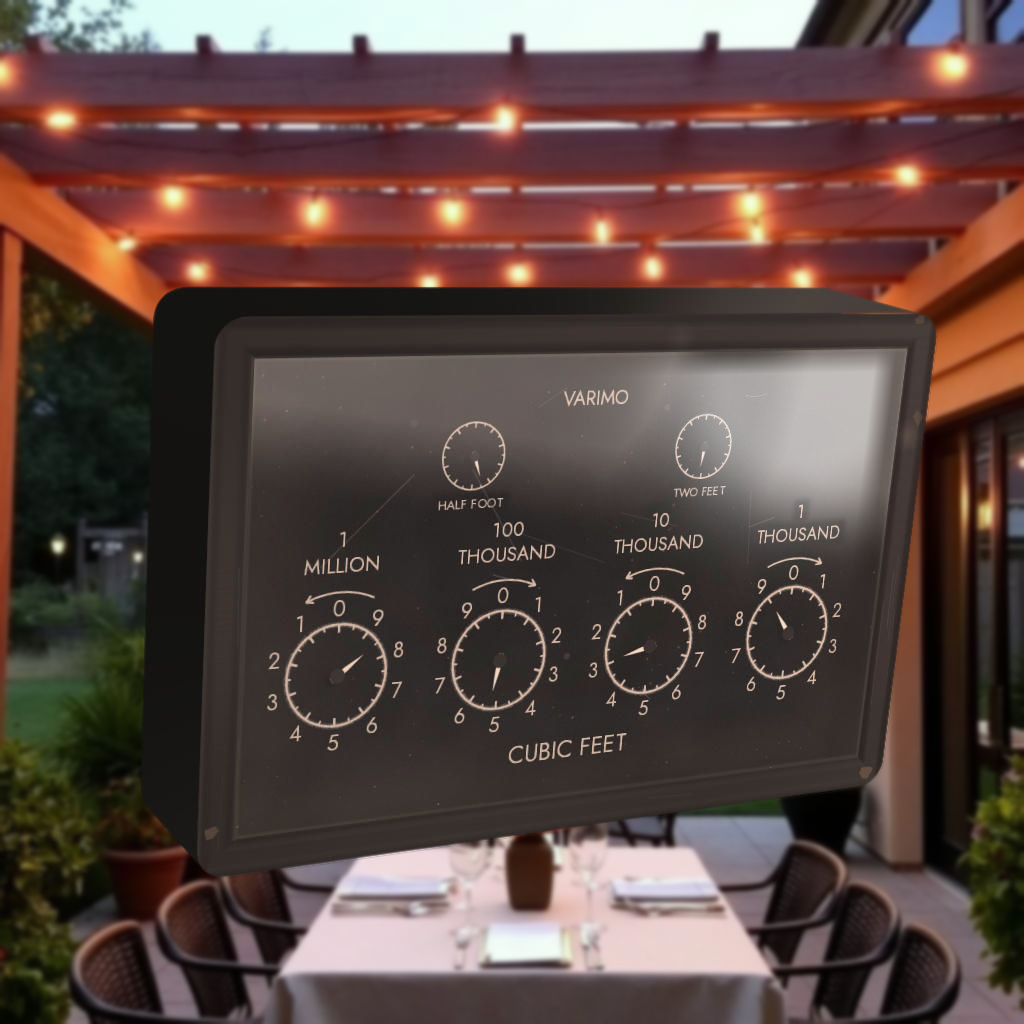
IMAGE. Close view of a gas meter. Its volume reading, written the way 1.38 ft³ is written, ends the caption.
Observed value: 852900 ft³
